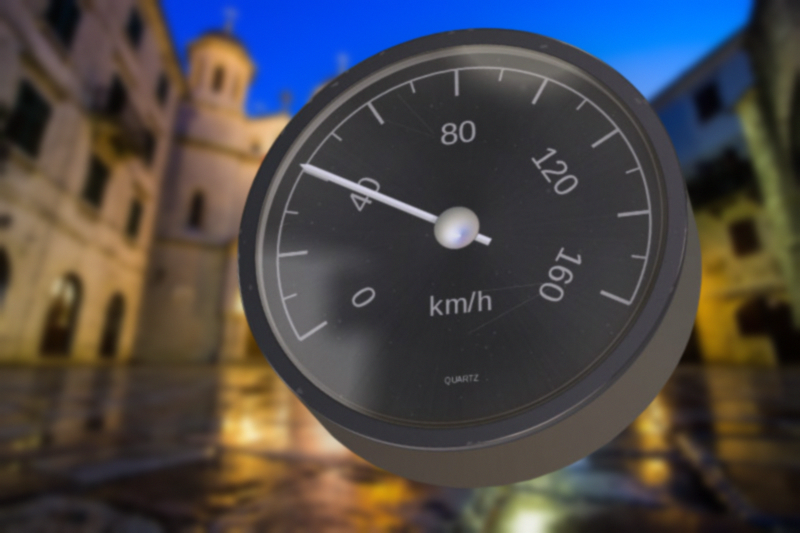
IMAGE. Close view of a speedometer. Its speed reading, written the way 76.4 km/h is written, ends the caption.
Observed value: 40 km/h
